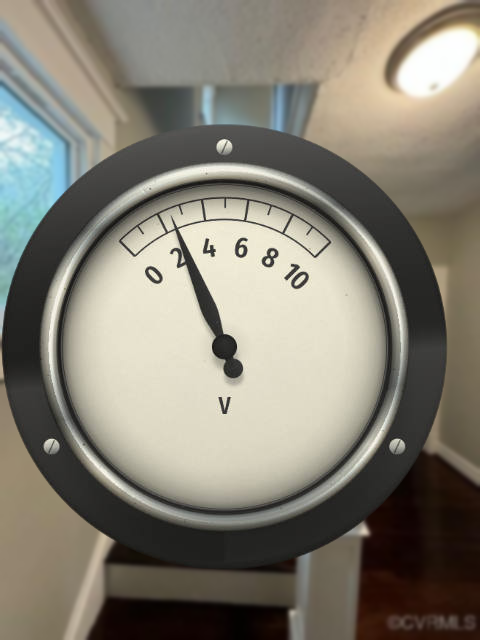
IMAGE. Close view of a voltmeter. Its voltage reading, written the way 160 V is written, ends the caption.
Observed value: 2.5 V
